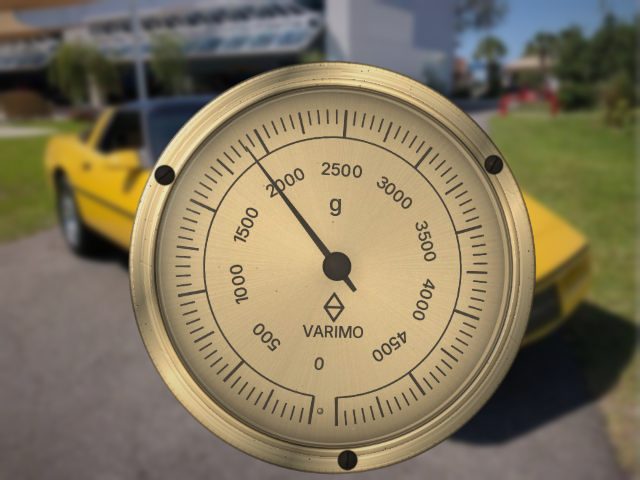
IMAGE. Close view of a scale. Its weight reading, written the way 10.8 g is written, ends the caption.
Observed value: 1900 g
